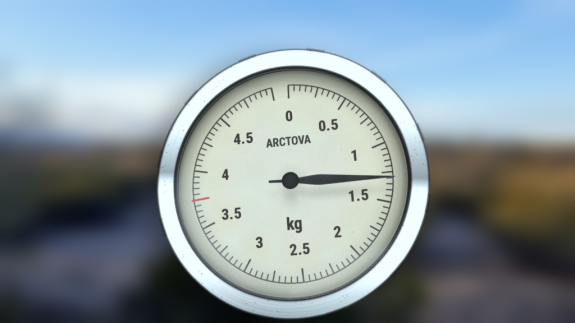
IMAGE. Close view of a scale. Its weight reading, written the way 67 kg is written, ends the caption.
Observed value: 1.3 kg
